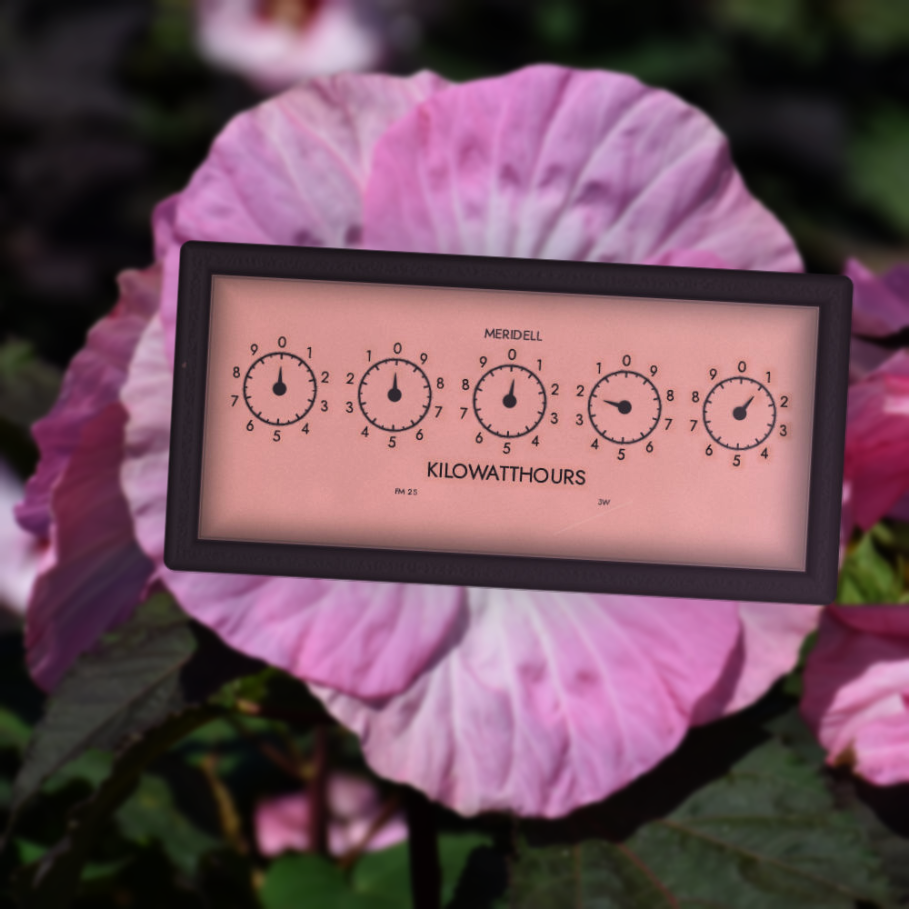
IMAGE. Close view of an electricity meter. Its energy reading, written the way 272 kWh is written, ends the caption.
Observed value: 21 kWh
